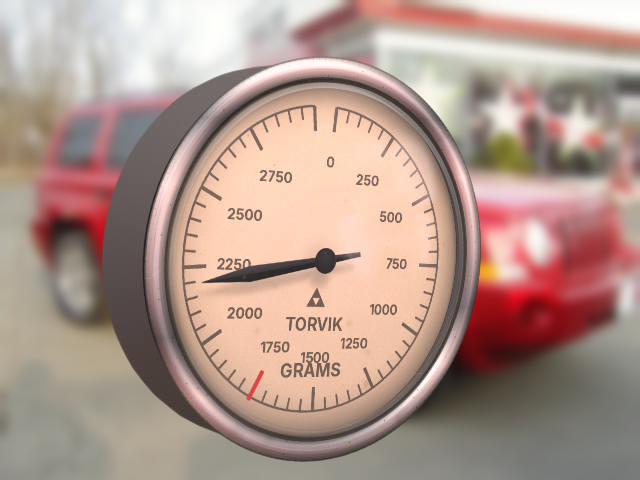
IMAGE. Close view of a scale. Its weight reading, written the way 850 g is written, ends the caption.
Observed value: 2200 g
